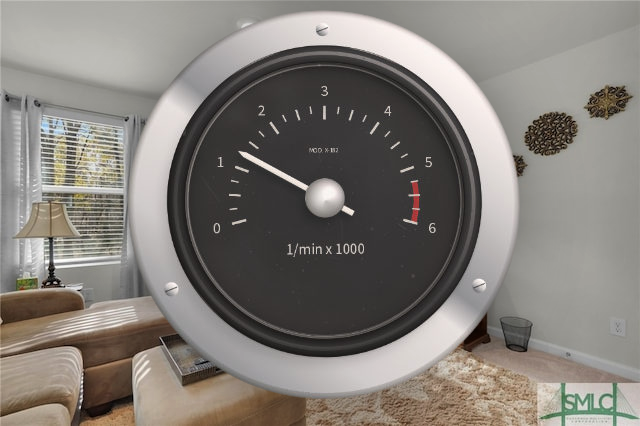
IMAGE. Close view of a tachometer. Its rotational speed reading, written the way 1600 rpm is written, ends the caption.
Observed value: 1250 rpm
